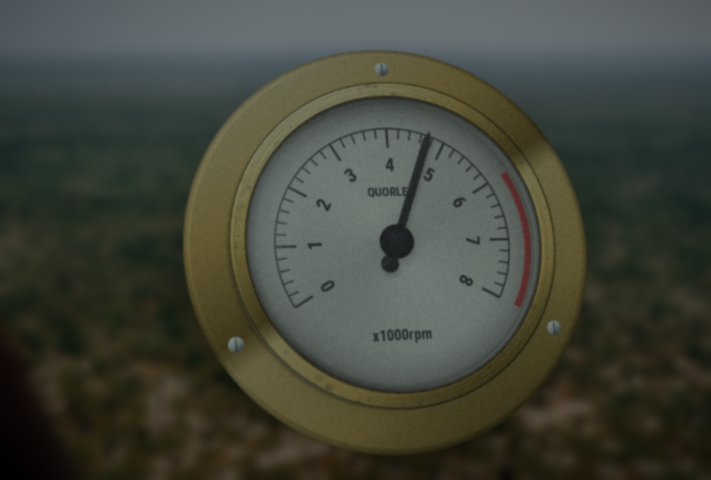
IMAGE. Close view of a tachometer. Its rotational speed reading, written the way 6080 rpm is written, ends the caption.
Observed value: 4700 rpm
